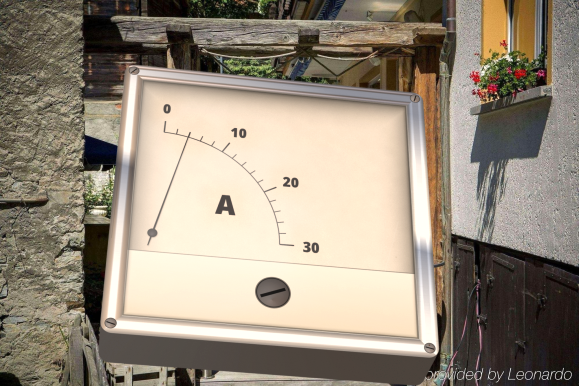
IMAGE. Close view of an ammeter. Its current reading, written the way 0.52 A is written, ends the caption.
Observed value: 4 A
